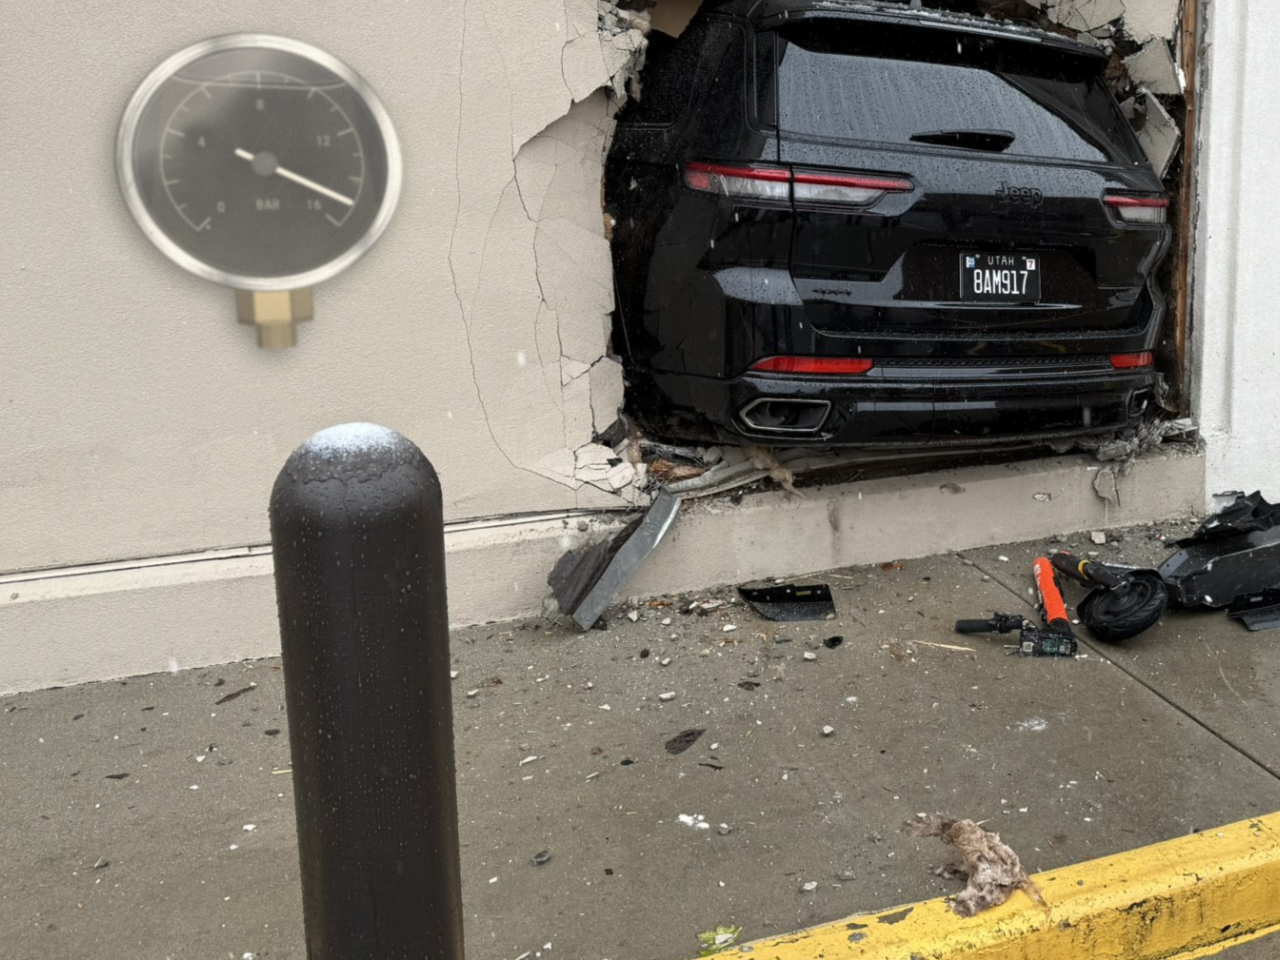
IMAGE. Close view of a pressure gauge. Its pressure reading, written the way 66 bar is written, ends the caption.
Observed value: 15 bar
